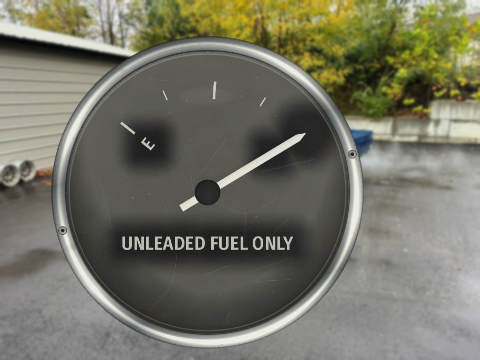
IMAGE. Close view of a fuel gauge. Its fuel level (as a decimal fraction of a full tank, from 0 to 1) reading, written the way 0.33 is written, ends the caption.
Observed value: 1
